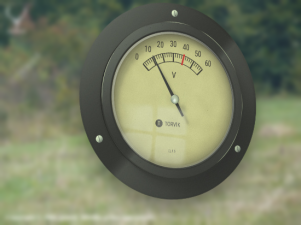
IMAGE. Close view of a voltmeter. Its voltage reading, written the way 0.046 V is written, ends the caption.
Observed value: 10 V
